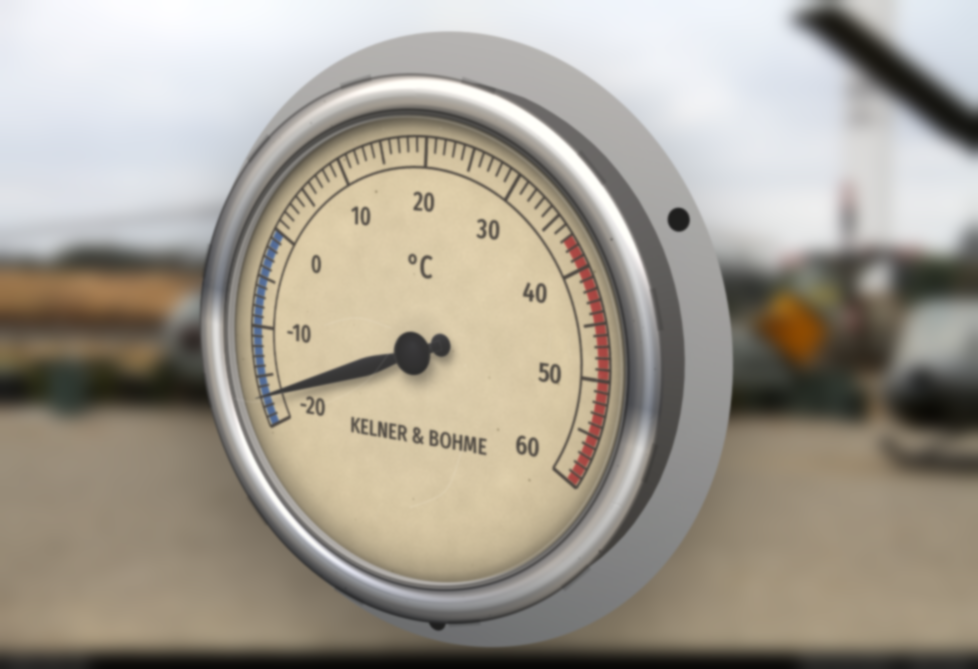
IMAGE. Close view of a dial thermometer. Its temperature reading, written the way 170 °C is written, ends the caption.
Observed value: -17 °C
